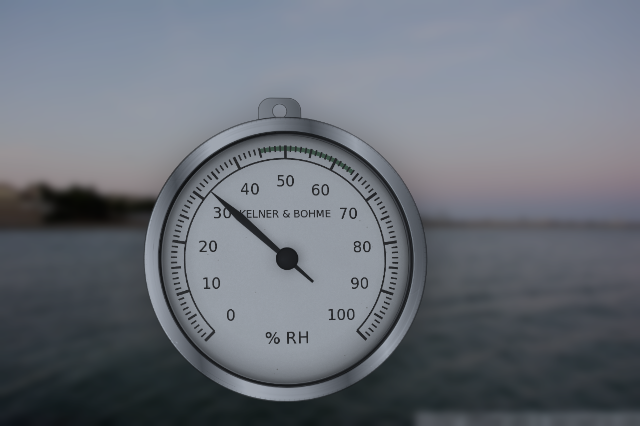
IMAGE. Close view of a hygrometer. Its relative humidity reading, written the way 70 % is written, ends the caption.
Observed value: 32 %
